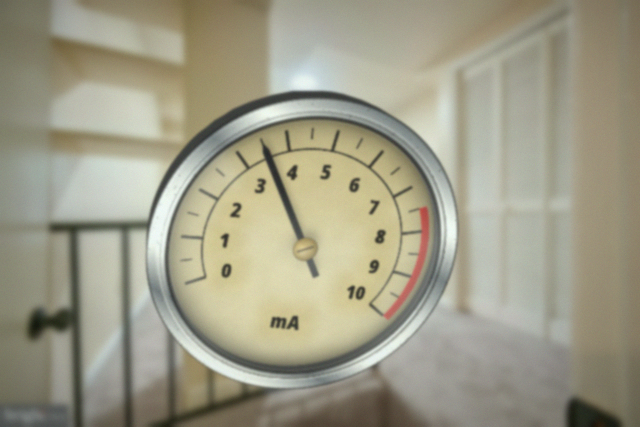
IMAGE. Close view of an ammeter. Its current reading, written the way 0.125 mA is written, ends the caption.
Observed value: 3.5 mA
